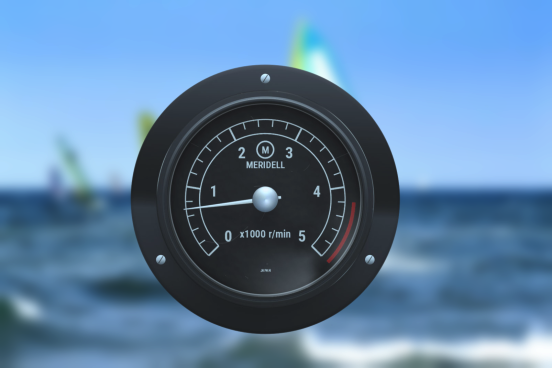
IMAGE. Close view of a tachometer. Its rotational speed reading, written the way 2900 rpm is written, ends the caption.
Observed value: 700 rpm
